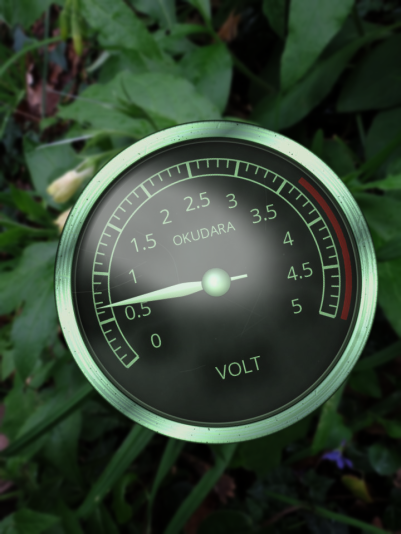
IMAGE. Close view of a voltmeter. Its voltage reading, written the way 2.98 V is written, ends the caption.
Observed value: 0.65 V
